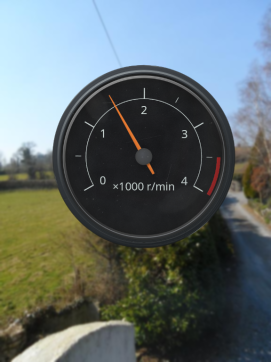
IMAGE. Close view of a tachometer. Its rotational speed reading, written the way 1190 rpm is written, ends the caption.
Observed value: 1500 rpm
